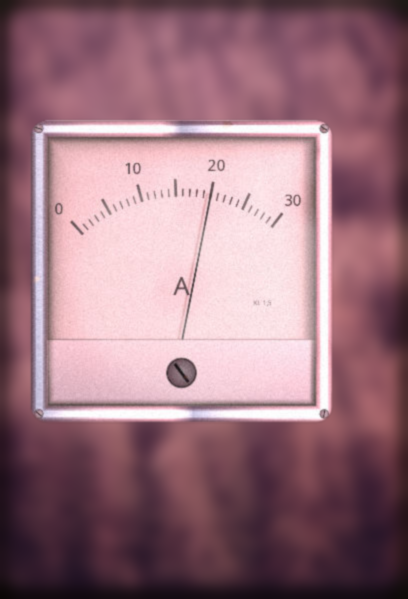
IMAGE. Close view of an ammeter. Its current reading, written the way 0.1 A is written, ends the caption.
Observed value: 20 A
